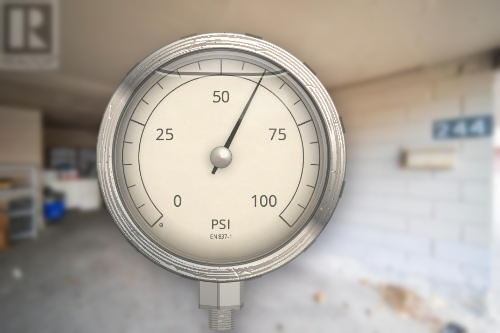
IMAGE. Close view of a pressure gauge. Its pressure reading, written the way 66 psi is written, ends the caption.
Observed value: 60 psi
